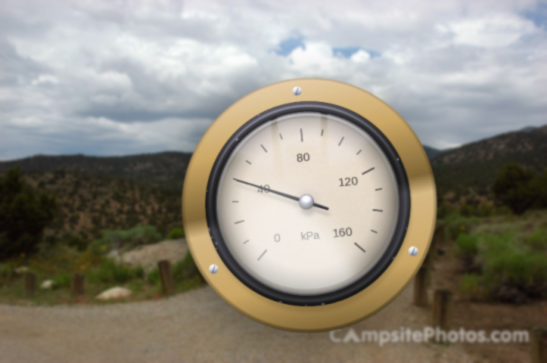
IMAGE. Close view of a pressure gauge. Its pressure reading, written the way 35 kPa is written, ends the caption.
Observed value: 40 kPa
